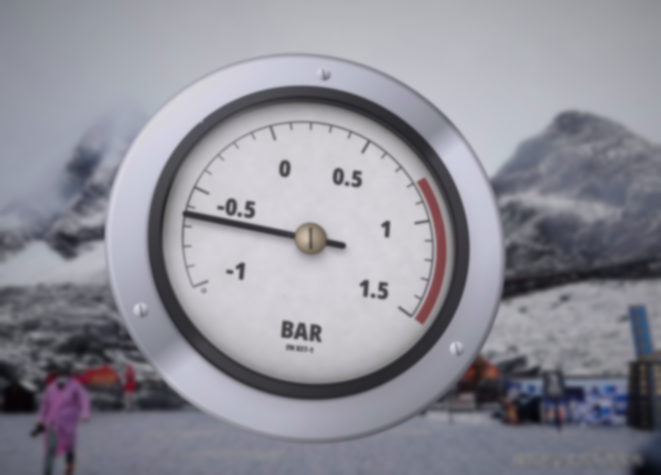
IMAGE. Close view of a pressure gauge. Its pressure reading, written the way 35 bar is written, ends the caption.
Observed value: -0.65 bar
